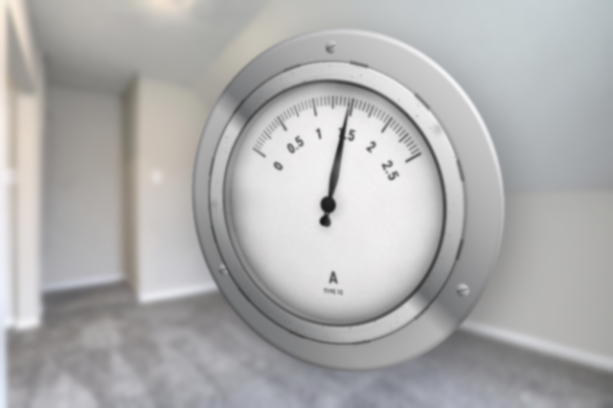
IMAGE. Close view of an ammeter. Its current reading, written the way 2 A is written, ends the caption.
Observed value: 1.5 A
